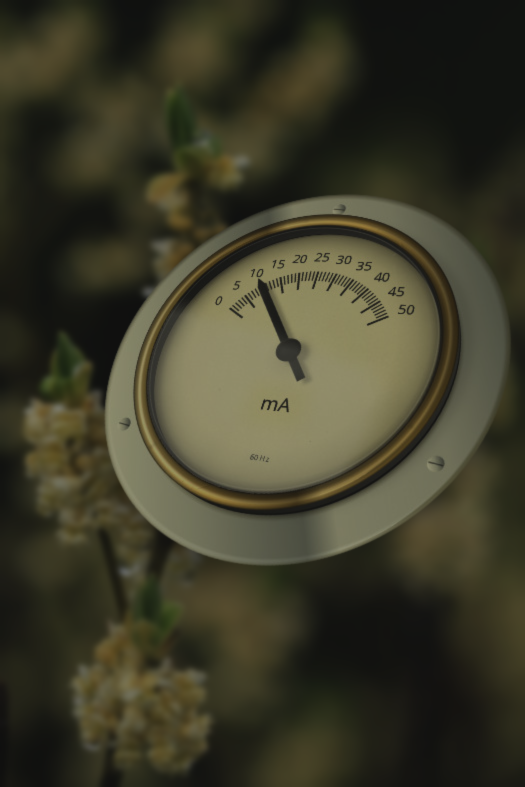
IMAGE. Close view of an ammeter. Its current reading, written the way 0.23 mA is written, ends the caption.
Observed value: 10 mA
